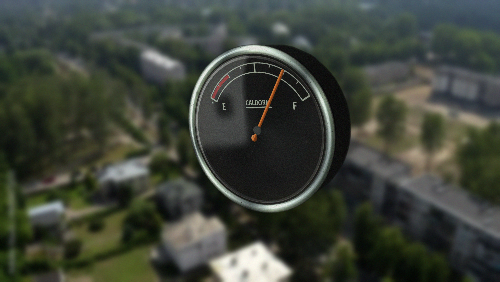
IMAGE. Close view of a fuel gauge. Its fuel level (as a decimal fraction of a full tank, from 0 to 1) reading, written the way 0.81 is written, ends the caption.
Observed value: 0.75
